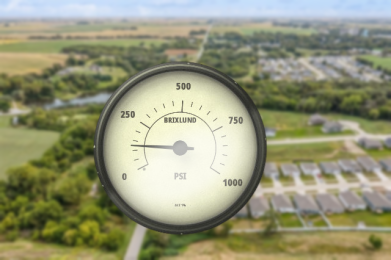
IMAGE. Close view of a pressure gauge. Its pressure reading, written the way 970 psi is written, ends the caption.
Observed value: 125 psi
